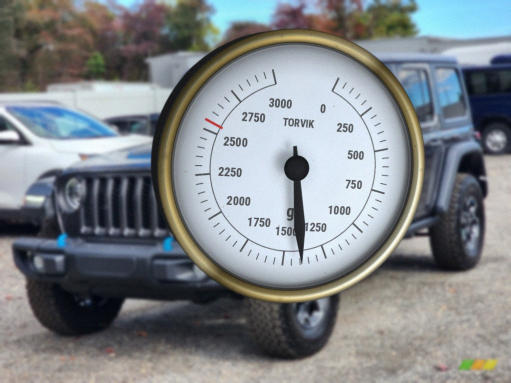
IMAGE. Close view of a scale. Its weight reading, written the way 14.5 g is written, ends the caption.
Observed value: 1400 g
